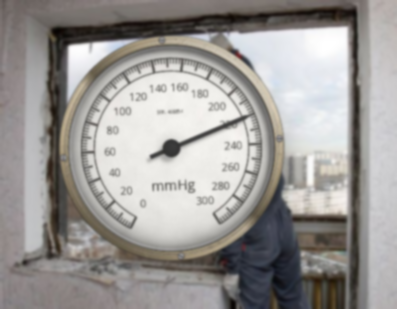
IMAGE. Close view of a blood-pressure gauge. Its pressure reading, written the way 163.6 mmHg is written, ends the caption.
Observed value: 220 mmHg
